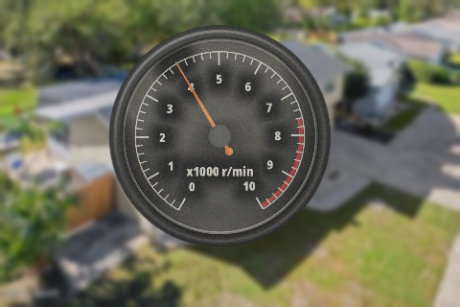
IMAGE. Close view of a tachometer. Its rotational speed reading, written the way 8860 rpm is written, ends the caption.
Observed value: 4000 rpm
